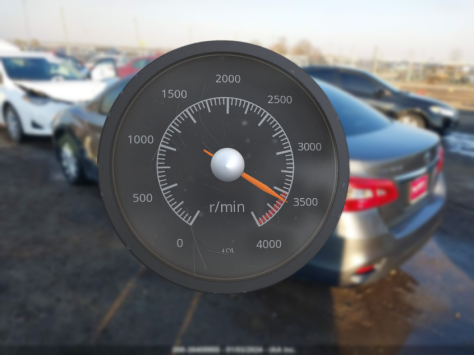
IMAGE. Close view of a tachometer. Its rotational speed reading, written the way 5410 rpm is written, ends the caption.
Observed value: 3600 rpm
